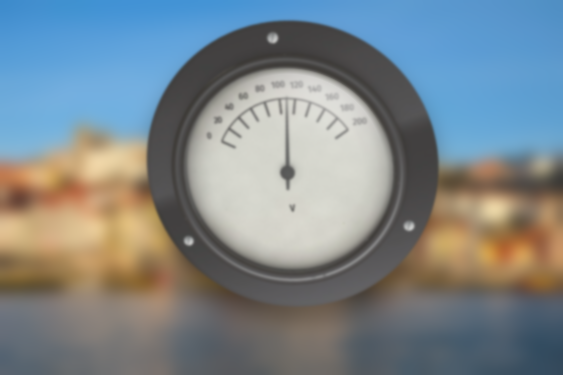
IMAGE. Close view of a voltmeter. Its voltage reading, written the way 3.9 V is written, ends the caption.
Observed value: 110 V
